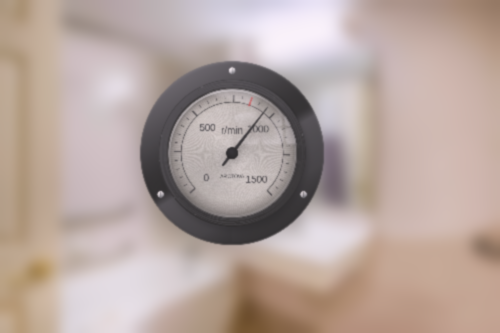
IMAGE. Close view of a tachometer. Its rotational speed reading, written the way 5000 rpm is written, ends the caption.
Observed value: 950 rpm
